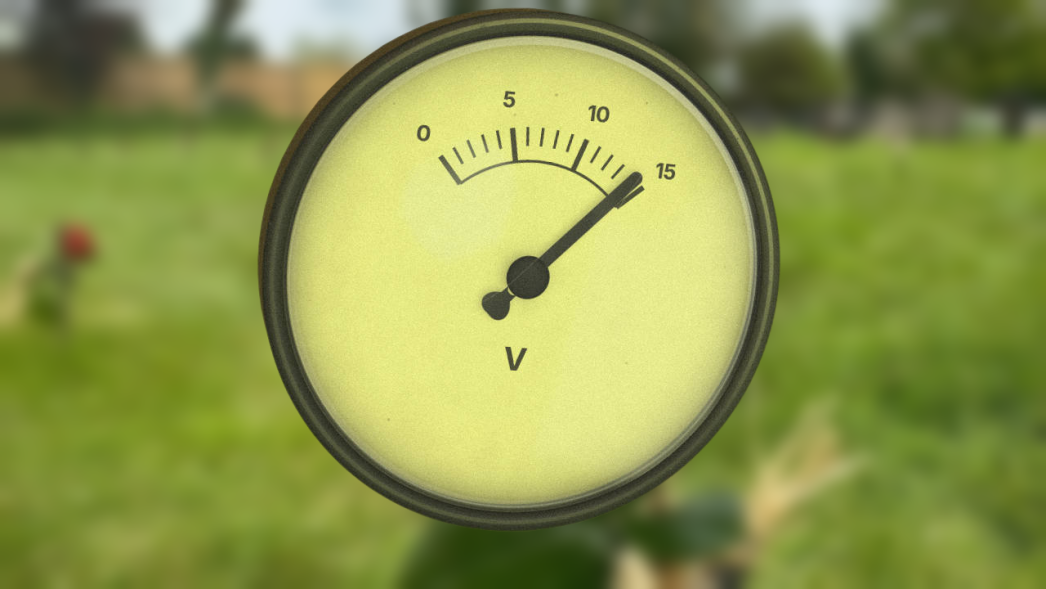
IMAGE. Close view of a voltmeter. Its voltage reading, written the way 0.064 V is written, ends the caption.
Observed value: 14 V
